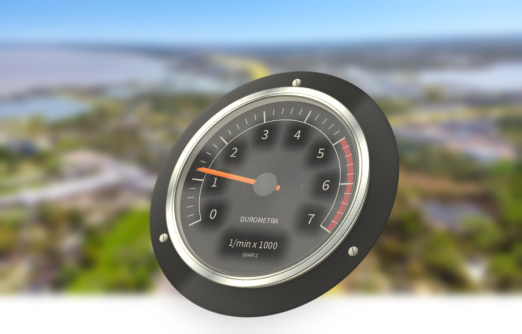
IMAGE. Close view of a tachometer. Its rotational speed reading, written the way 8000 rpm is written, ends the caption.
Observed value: 1200 rpm
